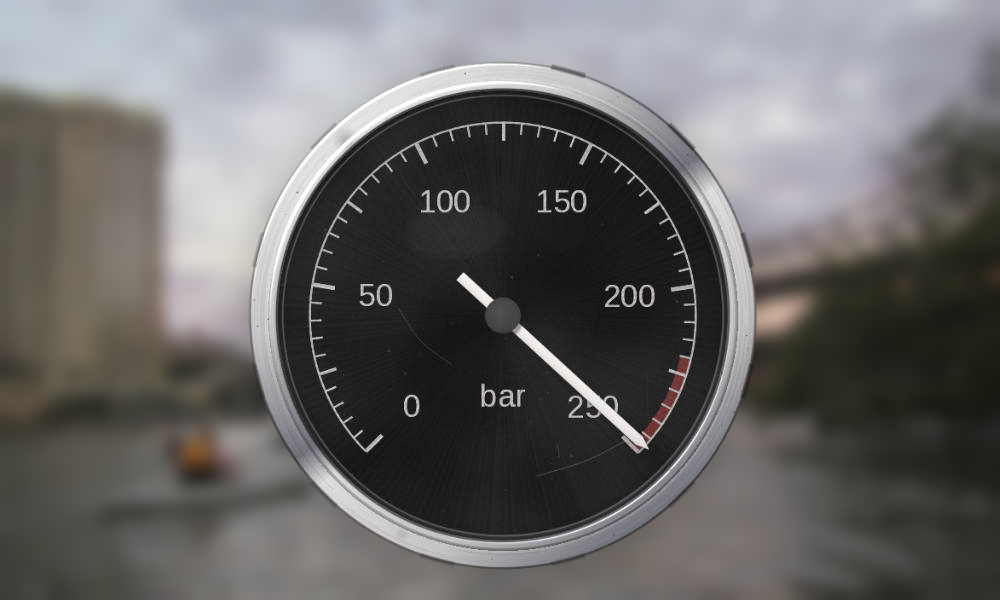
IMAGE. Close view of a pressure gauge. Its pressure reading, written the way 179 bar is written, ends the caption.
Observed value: 247.5 bar
